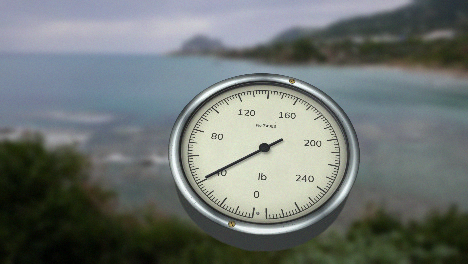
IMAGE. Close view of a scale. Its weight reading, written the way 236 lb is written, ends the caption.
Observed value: 40 lb
